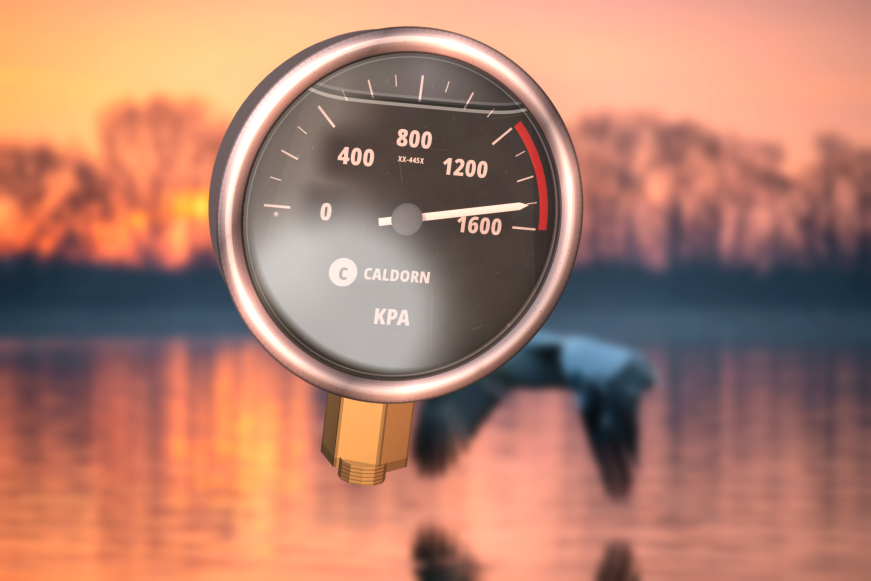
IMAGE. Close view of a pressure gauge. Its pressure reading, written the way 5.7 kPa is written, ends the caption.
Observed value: 1500 kPa
